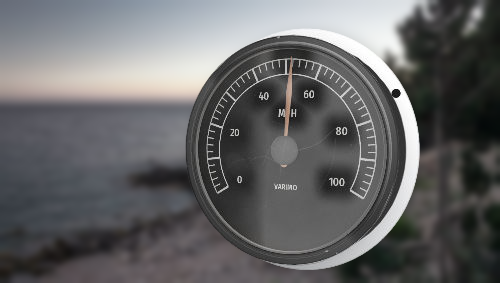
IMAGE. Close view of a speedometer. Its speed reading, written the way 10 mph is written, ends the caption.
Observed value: 52 mph
